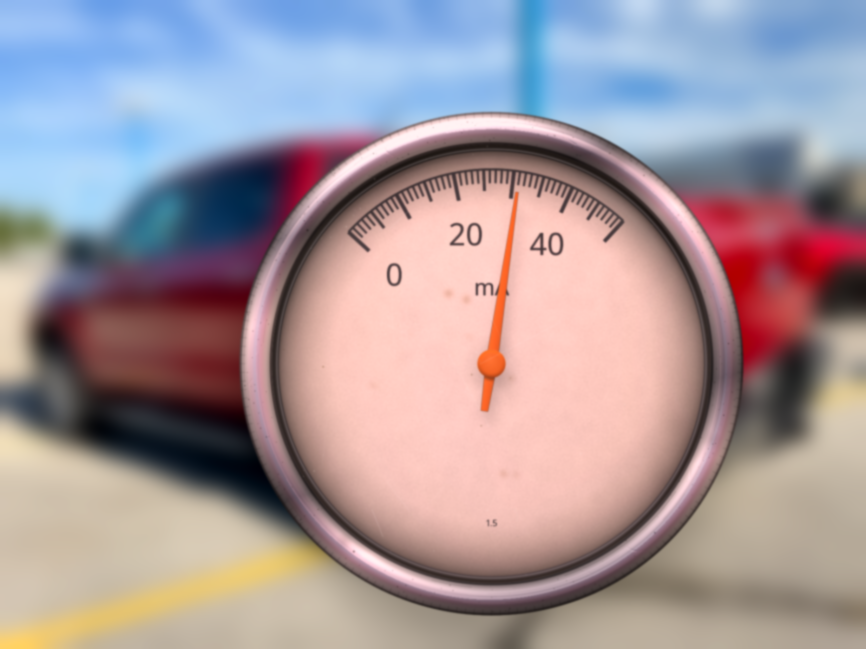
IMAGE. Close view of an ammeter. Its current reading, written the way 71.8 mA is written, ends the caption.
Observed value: 31 mA
